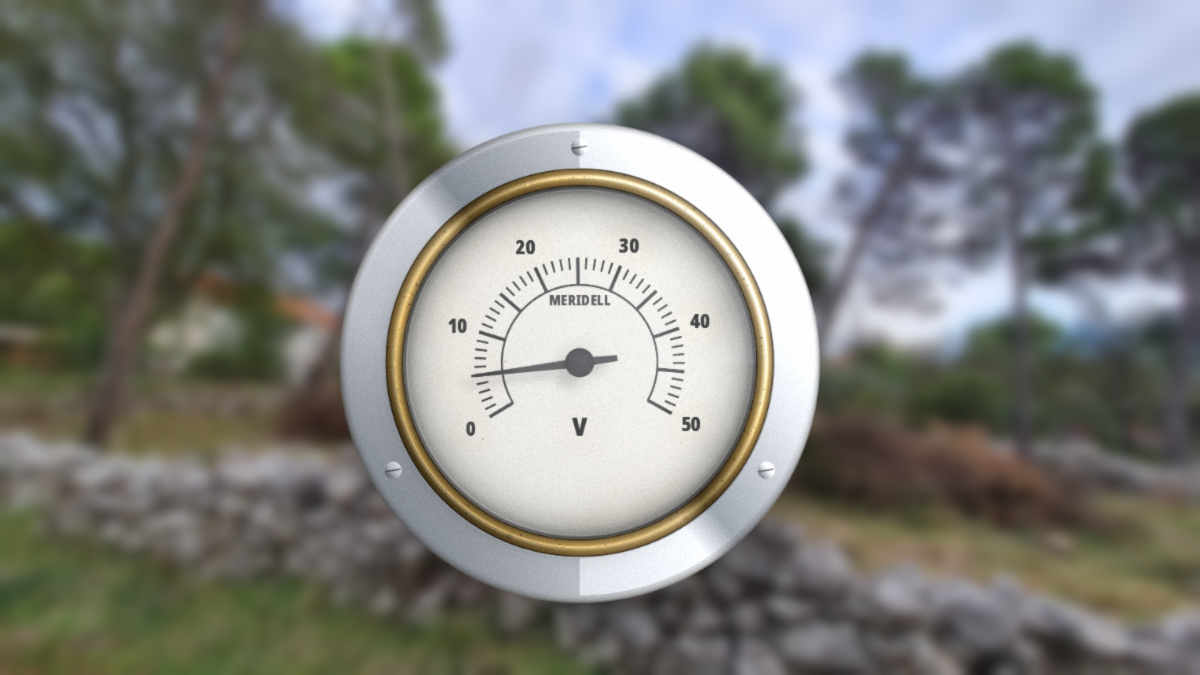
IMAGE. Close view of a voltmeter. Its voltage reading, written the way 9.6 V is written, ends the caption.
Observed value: 5 V
